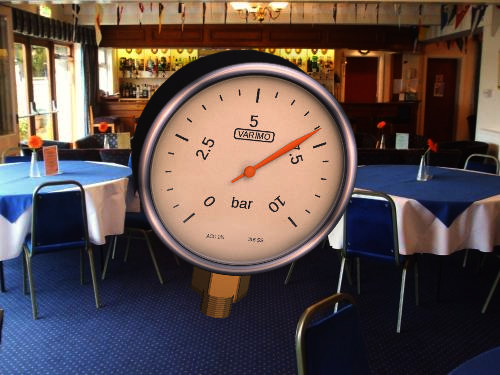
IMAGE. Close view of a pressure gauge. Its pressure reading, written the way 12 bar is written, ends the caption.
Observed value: 7 bar
